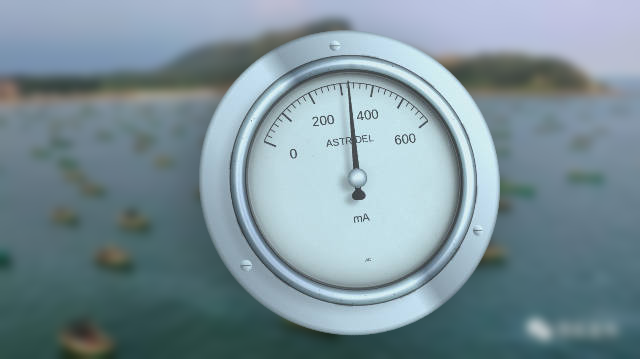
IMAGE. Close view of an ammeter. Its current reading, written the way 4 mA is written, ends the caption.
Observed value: 320 mA
